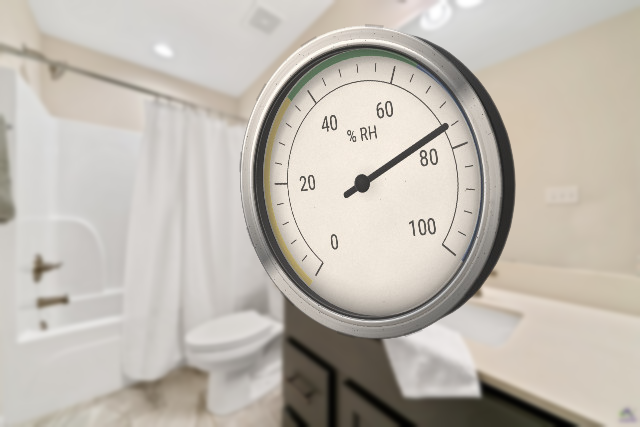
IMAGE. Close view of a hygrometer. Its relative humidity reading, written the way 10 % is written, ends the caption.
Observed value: 76 %
